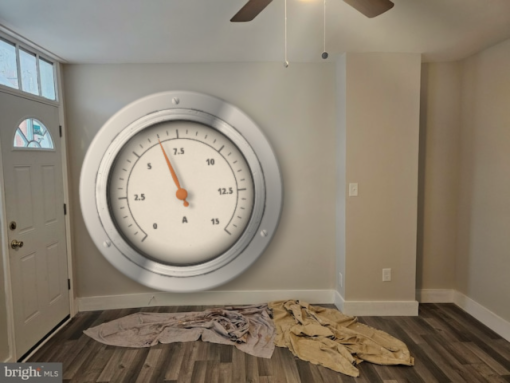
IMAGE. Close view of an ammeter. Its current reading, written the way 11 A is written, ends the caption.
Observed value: 6.5 A
